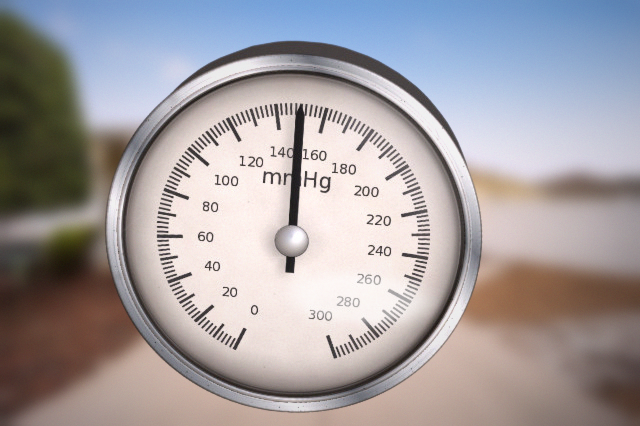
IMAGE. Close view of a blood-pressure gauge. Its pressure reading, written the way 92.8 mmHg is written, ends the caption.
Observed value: 150 mmHg
